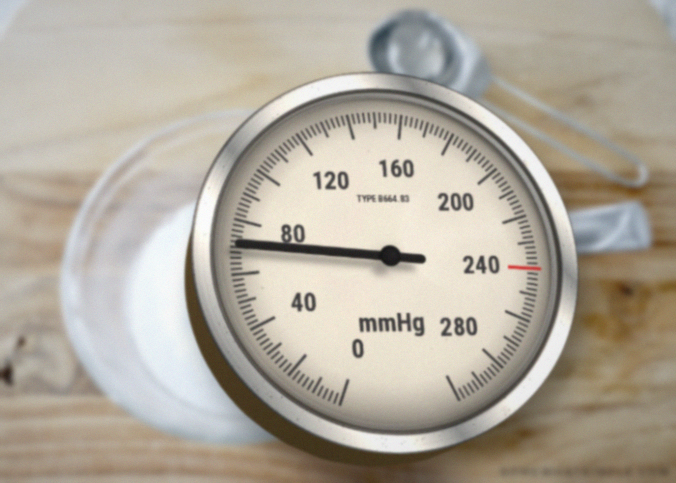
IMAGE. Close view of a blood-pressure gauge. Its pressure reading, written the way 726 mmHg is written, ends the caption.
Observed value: 70 mmHg
